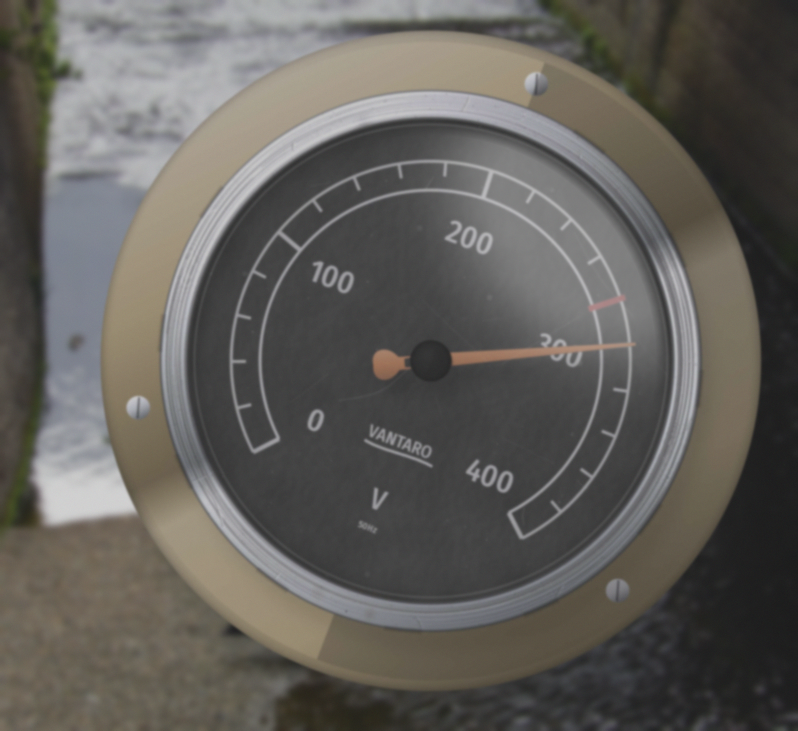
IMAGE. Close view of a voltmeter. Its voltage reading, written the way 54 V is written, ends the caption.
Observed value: 300 V
